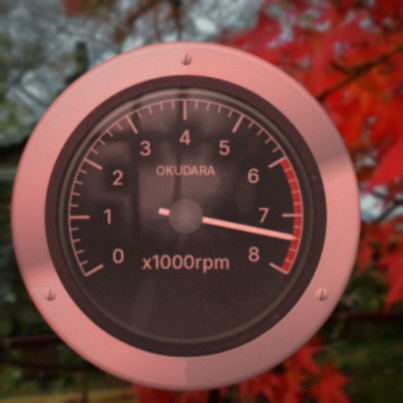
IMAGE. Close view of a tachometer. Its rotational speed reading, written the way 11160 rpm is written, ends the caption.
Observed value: 7400 rpm
